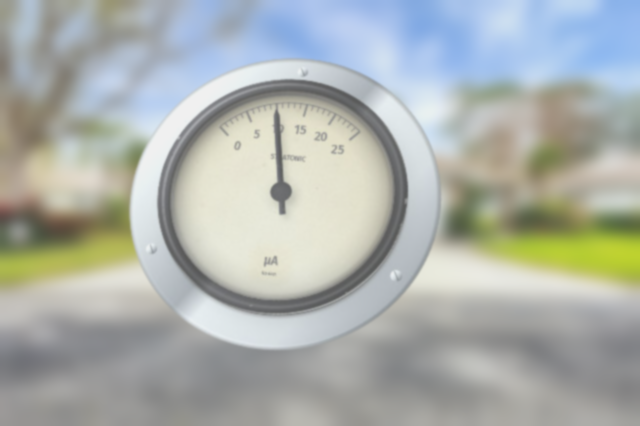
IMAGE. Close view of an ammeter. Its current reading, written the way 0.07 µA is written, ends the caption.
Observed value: 10 µA
